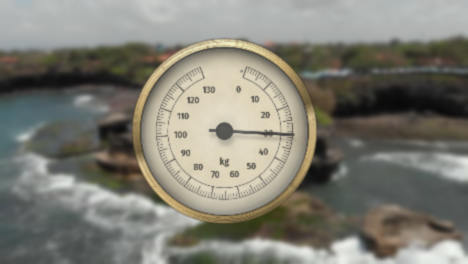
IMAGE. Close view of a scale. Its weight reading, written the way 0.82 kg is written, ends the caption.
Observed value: 30 kg
